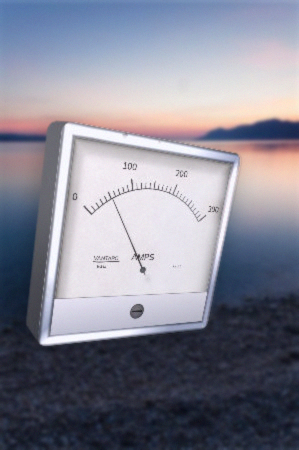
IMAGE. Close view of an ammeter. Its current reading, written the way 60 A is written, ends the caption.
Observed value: 50 A
